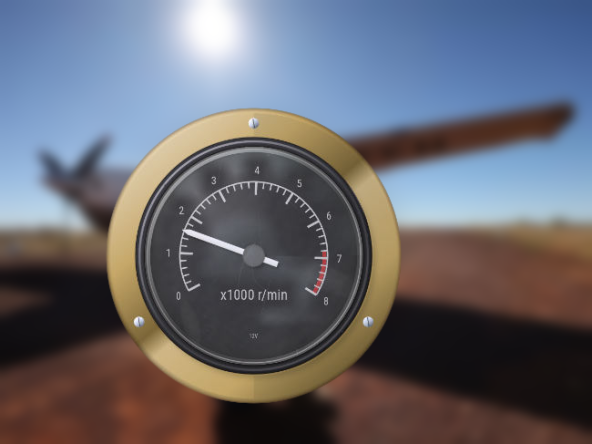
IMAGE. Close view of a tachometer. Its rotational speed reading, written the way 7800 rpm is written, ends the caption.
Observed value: 1600 rpm
